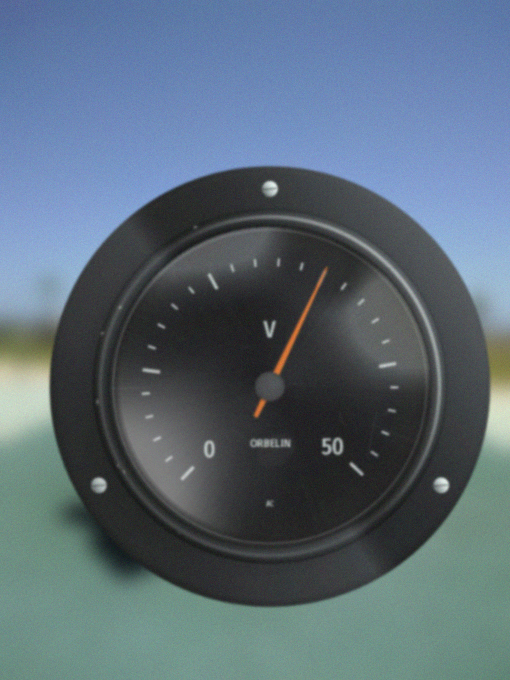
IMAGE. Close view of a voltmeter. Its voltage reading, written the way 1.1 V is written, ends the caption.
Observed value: 30 V
